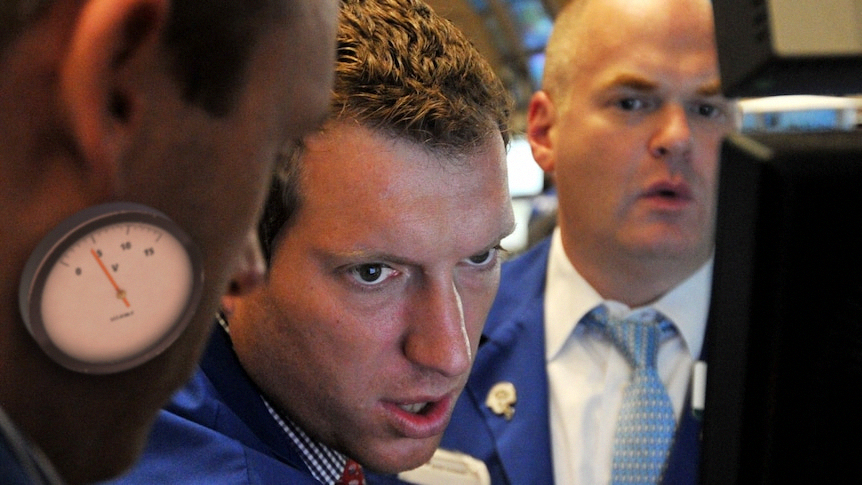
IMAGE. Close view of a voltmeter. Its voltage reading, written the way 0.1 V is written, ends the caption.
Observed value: 4 V
